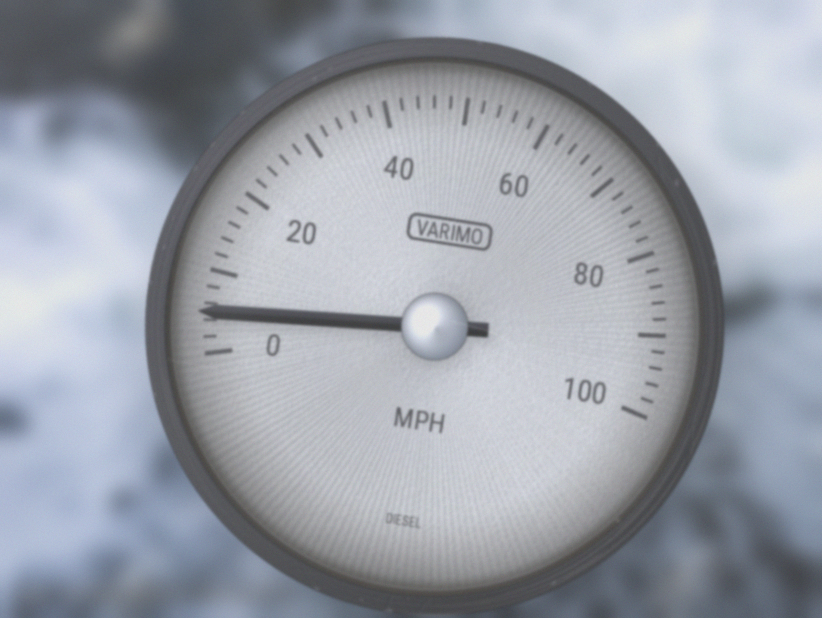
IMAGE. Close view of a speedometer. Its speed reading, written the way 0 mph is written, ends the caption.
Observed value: 5 mph
